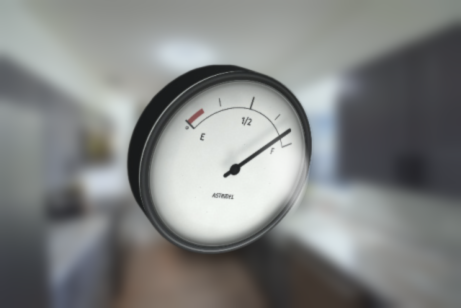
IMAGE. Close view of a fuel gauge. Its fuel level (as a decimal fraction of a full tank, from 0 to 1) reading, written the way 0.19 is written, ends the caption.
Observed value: 0.875
